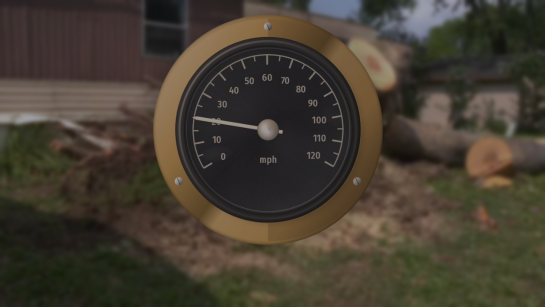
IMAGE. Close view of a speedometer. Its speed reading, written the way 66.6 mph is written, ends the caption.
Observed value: 20 mph
